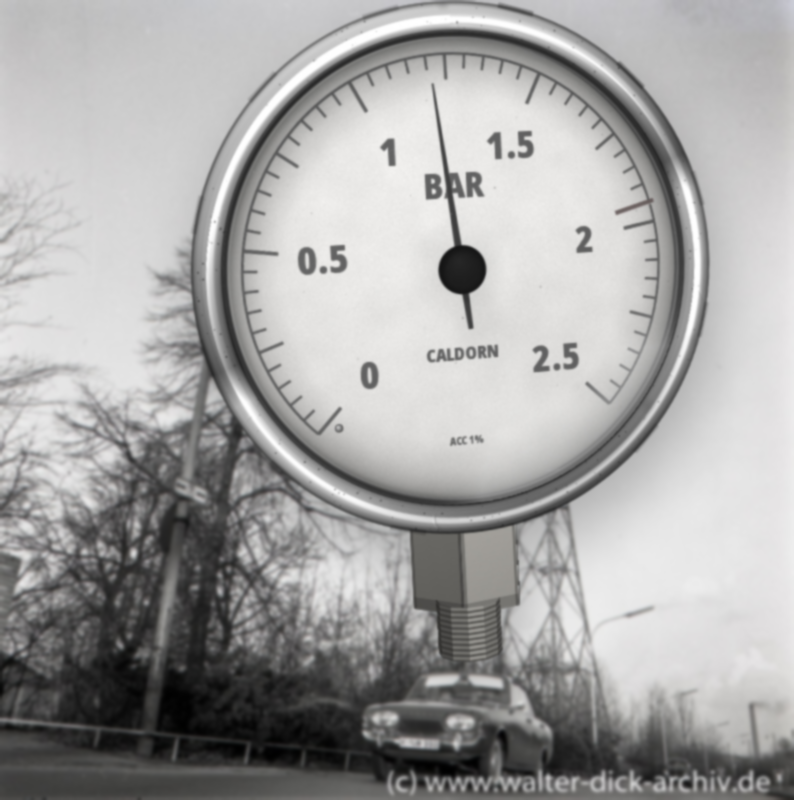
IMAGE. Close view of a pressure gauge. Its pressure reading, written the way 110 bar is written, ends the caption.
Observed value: 1.2 bar
